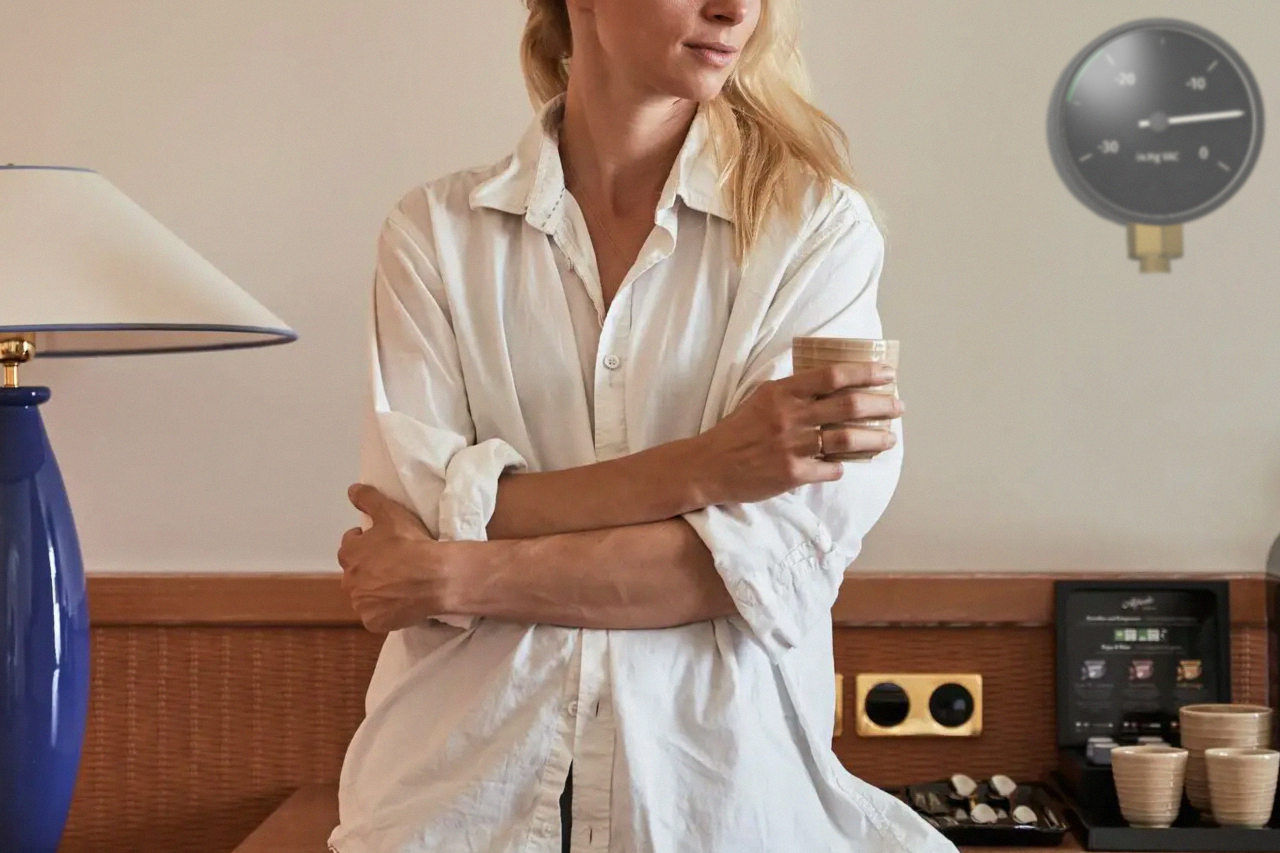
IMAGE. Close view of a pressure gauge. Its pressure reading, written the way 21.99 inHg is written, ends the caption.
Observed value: -5 inHg
